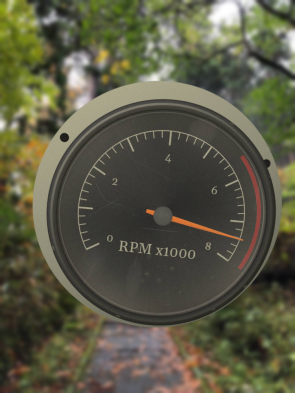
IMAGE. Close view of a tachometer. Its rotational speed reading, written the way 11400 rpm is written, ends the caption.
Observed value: 7400 rpm
